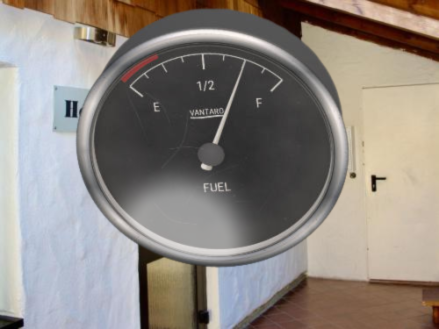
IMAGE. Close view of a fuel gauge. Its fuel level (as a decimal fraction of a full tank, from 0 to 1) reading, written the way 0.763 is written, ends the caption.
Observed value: 0.75
